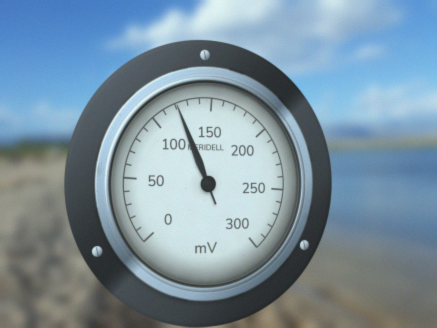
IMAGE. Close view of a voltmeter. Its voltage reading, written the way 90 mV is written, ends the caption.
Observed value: 120 mV
